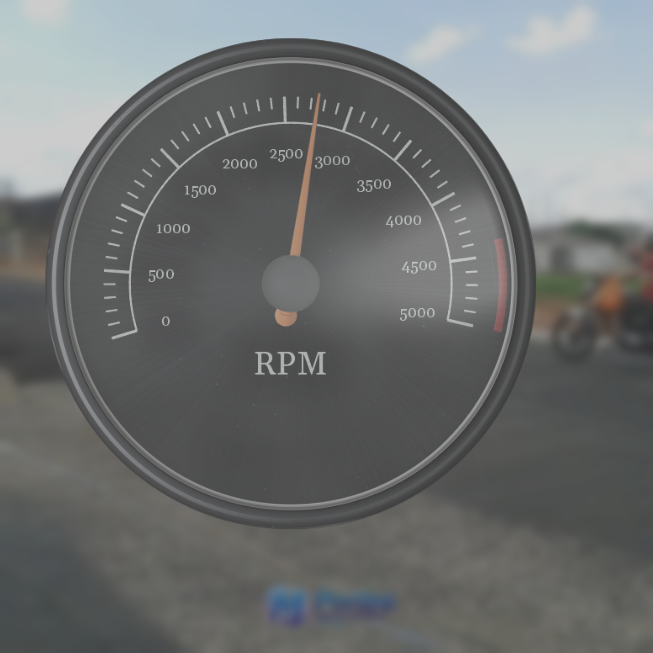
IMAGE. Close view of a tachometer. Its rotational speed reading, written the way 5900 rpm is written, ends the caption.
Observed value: 2750 rpm
